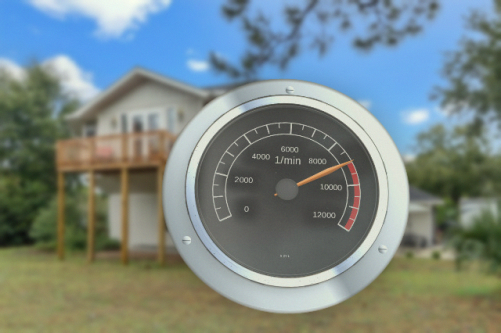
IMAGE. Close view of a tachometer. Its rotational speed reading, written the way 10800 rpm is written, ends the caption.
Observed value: 9000 rpm
